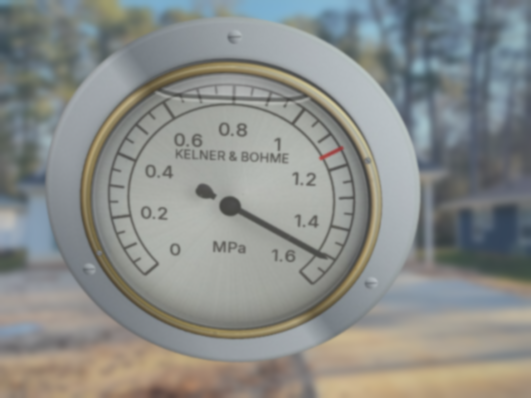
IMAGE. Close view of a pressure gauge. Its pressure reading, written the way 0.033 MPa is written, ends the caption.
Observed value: 1.5 MPa
